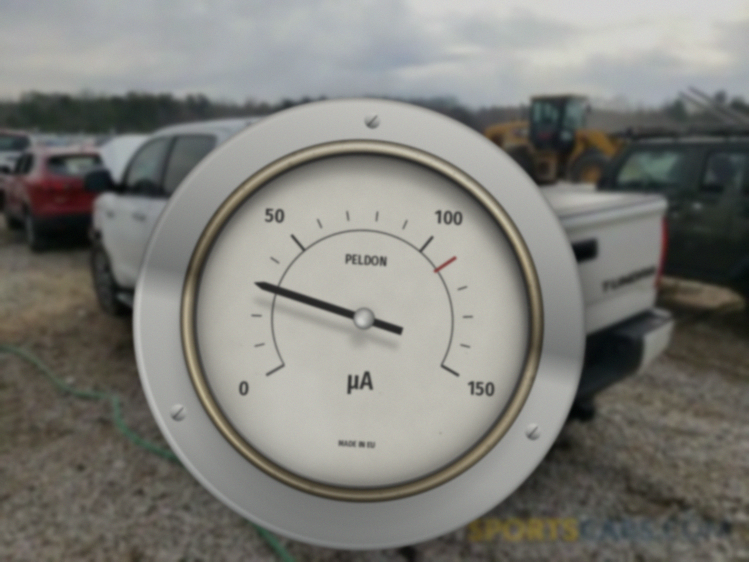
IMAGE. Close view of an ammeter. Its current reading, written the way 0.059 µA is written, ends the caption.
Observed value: 30 µA
